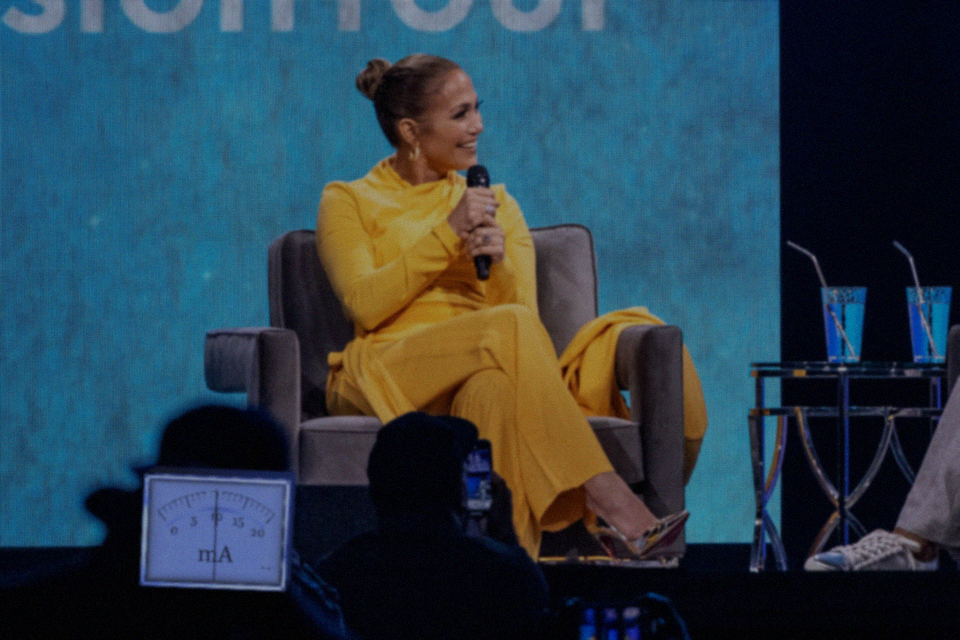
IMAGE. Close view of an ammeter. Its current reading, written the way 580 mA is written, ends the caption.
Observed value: 10 mA
